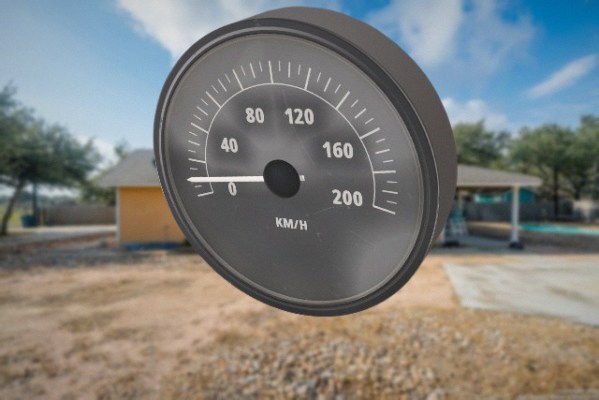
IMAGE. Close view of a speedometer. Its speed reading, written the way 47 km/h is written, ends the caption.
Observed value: 10 km/h
